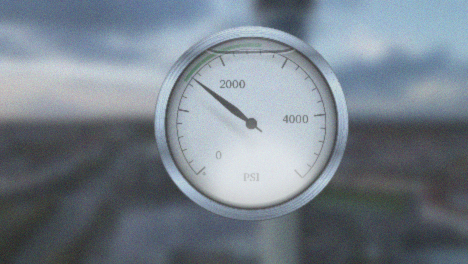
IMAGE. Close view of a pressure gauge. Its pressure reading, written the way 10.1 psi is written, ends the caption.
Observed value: 1500 psi
